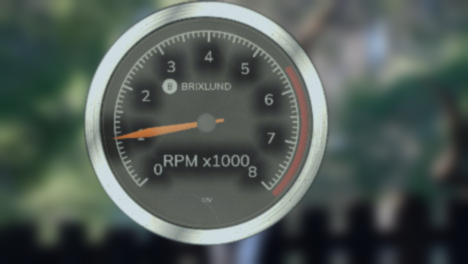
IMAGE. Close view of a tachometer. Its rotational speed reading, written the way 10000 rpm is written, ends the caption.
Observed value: 1000 rpm
